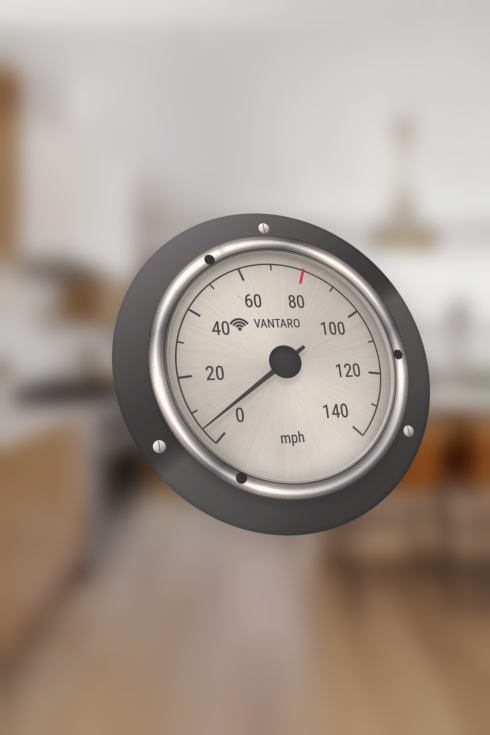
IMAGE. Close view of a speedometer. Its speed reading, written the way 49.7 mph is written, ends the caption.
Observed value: 5 mph
